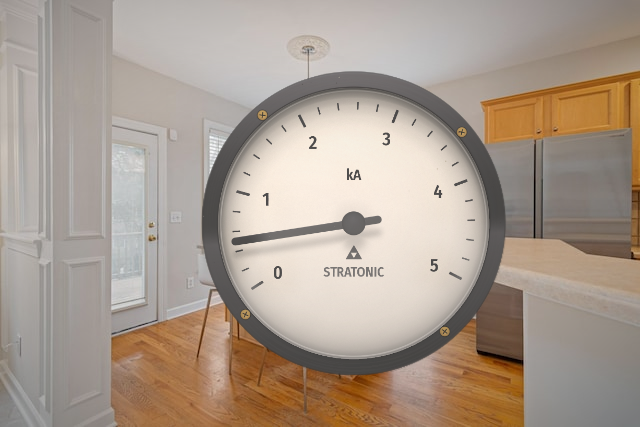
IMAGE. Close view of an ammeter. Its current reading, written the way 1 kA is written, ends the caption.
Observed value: 0.5 kA
